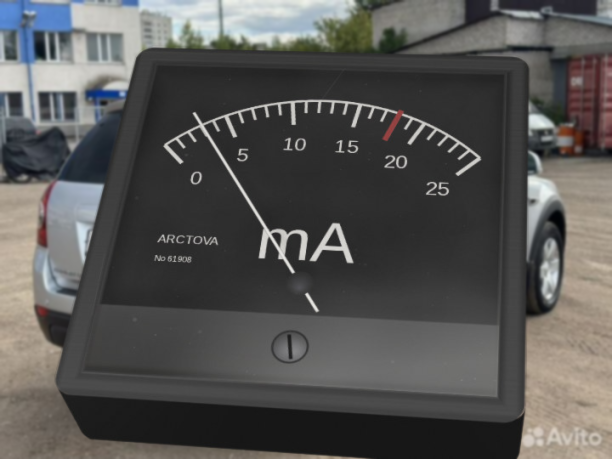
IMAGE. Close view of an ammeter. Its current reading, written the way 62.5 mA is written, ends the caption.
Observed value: 3 mA
